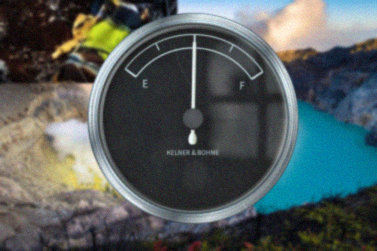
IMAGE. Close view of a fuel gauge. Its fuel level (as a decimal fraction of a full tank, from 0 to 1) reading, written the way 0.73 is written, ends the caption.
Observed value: 0.5
